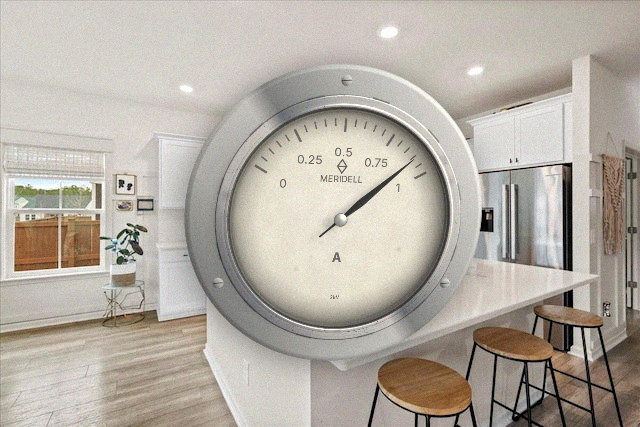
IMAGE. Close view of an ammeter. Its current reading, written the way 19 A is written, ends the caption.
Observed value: 0.9 A
